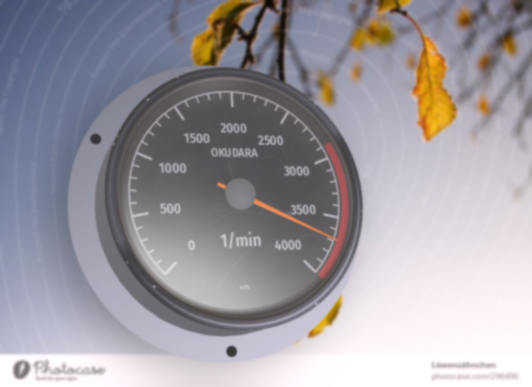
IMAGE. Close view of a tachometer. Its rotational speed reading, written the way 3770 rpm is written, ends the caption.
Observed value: 3700 rpm
